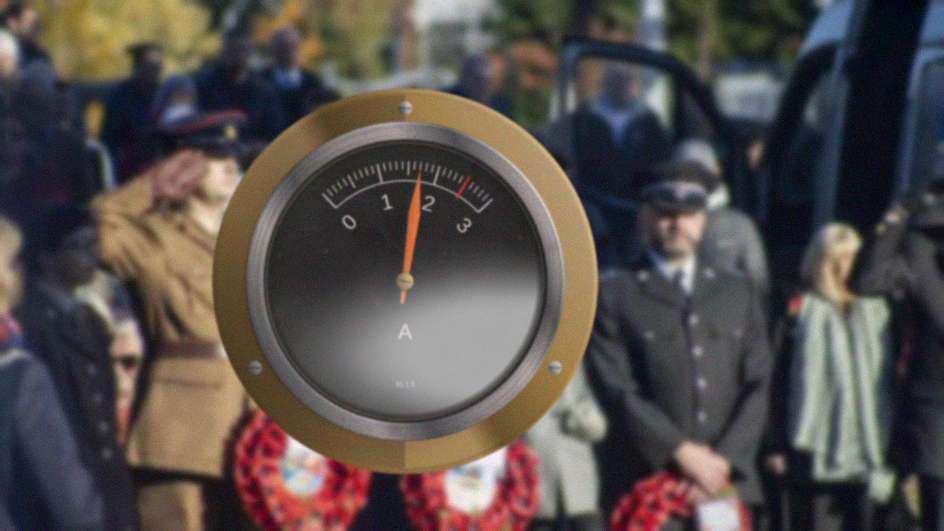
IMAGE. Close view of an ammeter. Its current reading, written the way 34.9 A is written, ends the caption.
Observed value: 1.7 A
